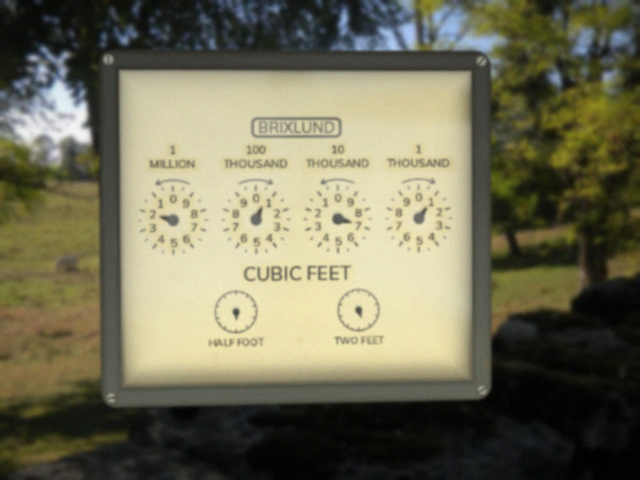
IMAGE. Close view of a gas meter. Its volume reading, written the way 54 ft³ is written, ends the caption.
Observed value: 207100 ft³
